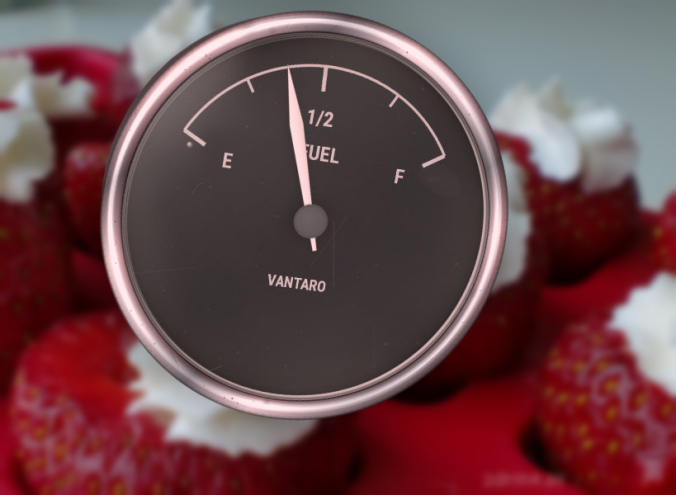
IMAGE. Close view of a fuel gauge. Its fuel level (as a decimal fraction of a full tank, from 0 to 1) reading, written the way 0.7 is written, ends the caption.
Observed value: 0.375
